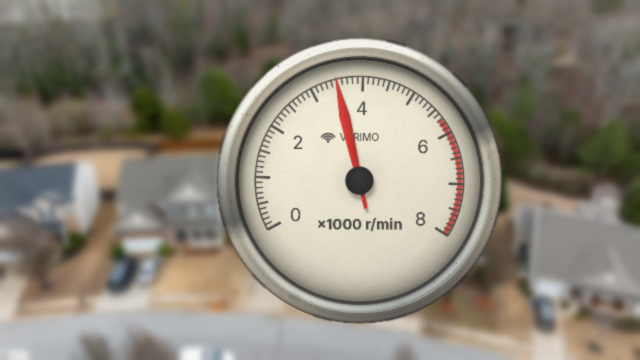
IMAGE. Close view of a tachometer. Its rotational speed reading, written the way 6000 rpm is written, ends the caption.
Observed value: 3500 rpm
